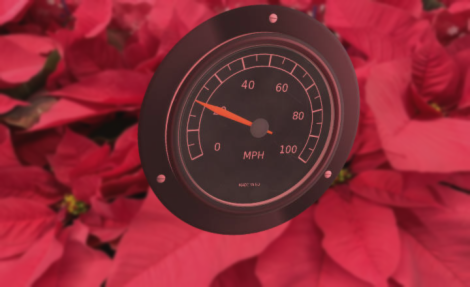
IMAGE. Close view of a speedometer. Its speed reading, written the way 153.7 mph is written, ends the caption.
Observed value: 20 mph
